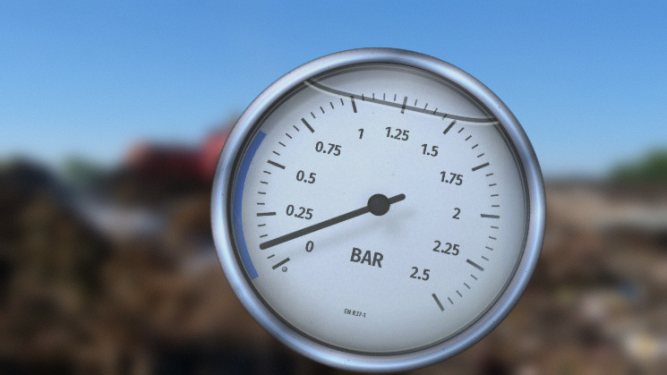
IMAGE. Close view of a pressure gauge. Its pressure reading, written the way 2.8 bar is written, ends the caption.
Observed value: 0.1 bar
